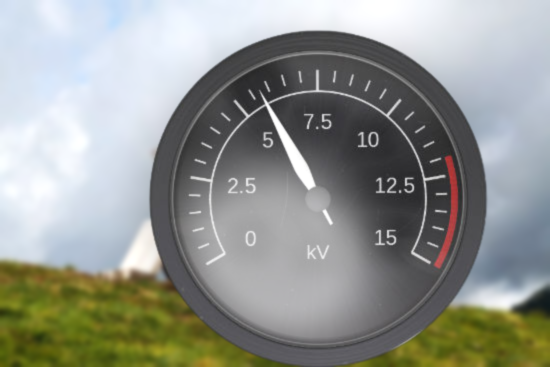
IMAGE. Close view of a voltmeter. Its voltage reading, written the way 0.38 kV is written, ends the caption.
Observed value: 5.75 kV
